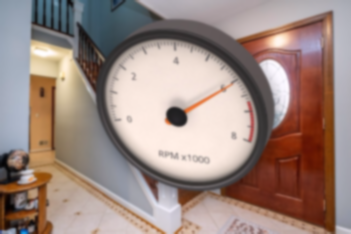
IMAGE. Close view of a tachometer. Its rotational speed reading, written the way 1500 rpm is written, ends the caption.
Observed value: 6000 rpm
